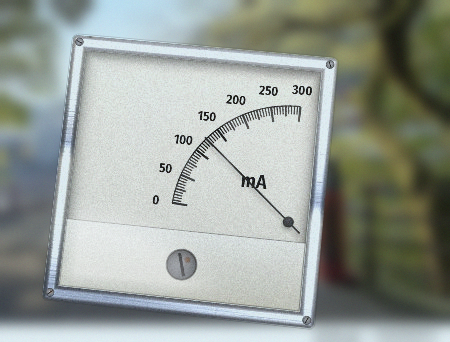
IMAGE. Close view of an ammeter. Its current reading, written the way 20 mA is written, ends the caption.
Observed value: 125 mA
